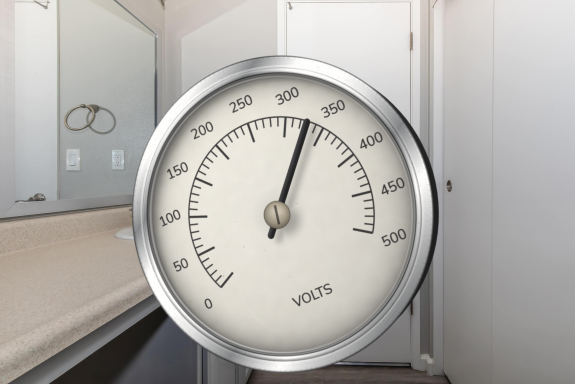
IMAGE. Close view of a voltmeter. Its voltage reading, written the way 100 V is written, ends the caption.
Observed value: 330 V
